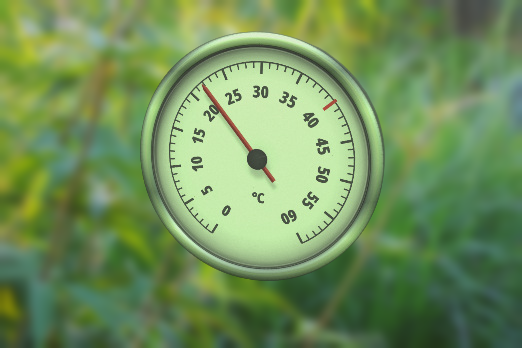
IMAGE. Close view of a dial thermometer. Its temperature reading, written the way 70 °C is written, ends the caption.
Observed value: 22 °C
